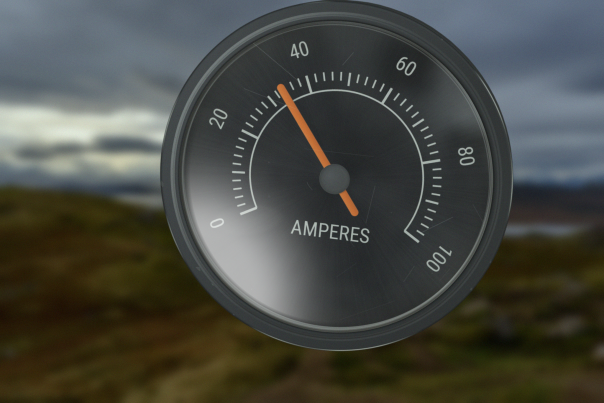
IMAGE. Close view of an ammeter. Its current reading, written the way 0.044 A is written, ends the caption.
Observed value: 34 A
